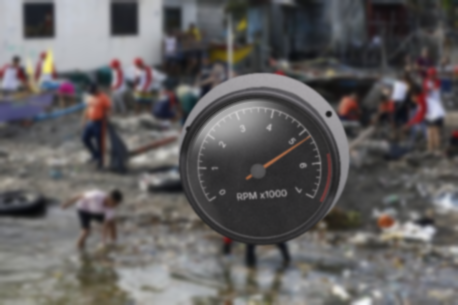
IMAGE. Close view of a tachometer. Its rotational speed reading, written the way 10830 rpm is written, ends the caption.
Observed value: 5200 rpm
